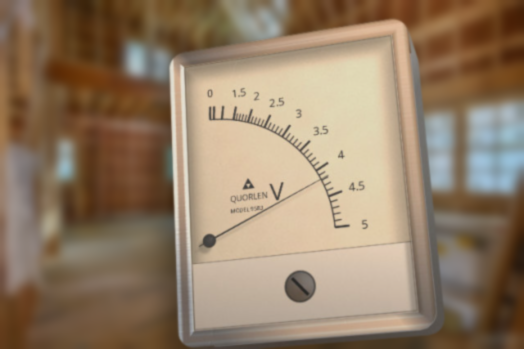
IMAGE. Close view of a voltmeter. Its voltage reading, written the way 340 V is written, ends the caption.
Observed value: 4.2 V
